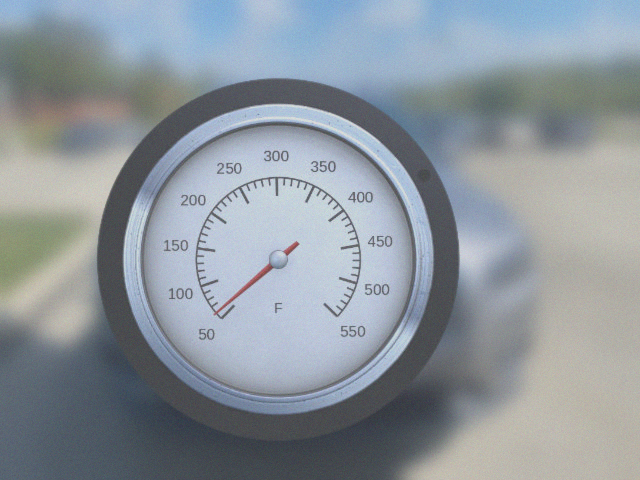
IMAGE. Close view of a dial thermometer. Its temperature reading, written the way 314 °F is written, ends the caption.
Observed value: 60 °F
